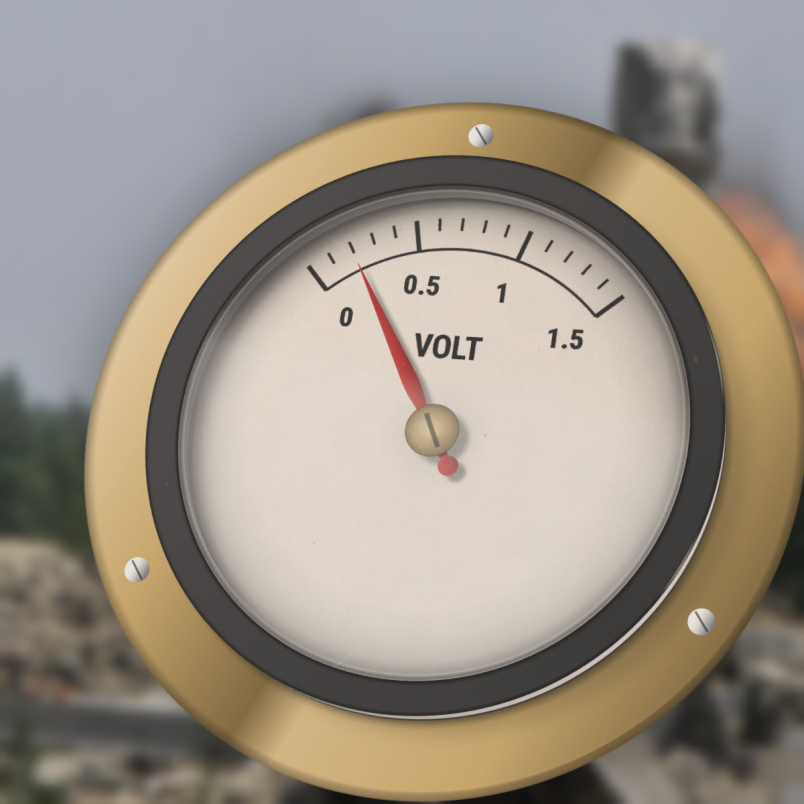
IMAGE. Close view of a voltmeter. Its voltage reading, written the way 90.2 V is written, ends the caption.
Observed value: 0.2 V
